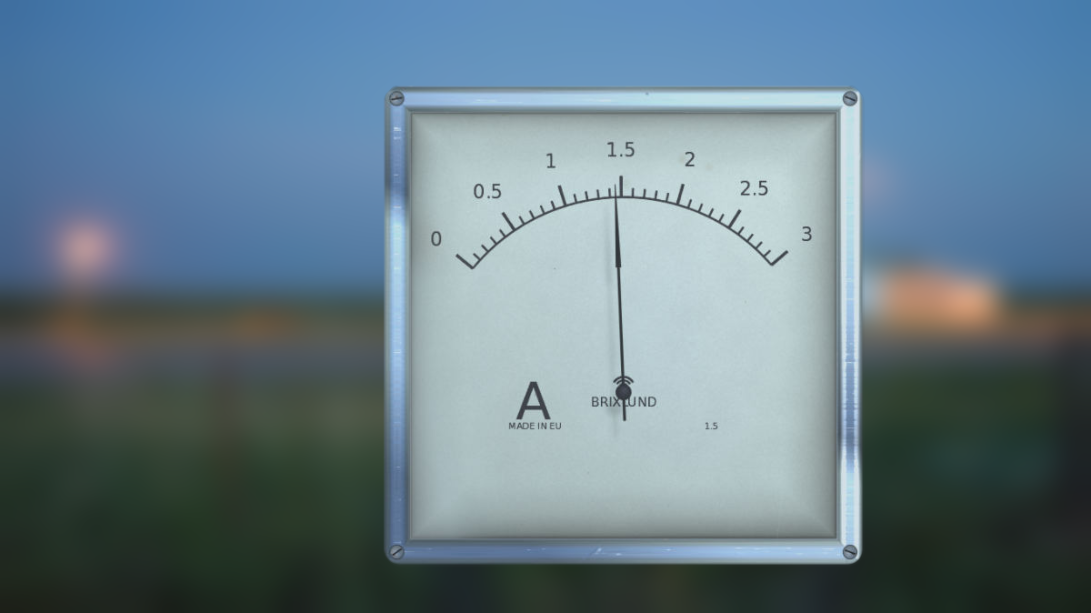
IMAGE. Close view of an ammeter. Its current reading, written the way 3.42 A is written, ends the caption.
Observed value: 1.45 A
